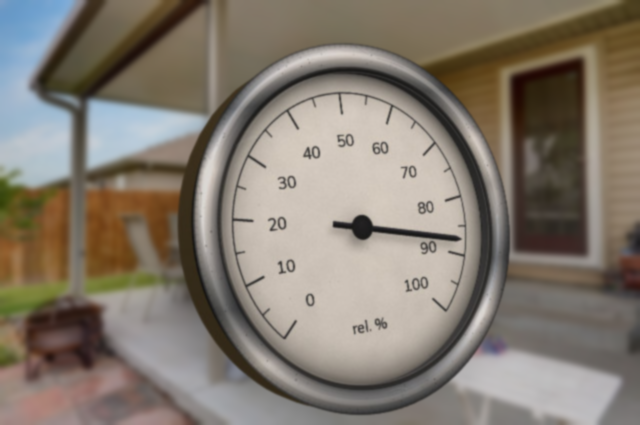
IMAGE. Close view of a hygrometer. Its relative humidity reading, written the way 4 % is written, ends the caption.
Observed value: 87.5 %
